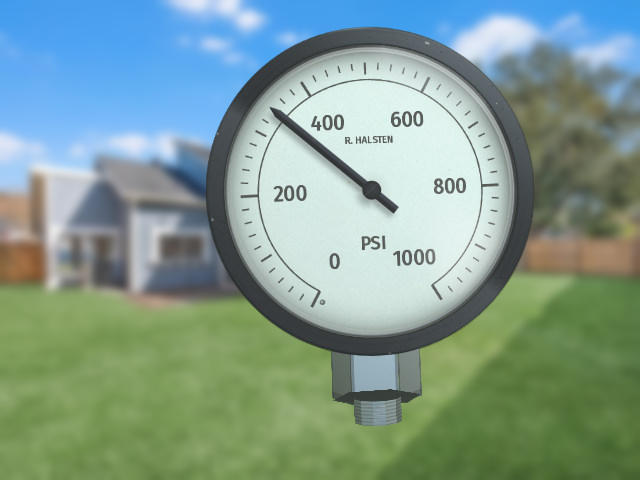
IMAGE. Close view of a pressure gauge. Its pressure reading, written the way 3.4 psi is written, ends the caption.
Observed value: 340 psi
